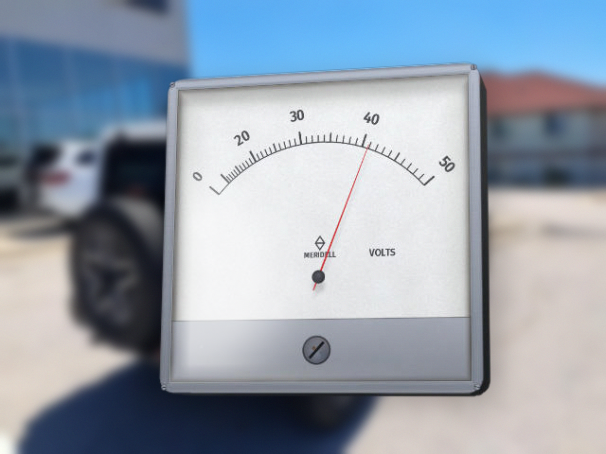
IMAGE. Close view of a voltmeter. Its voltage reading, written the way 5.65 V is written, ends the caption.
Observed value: 41 V
